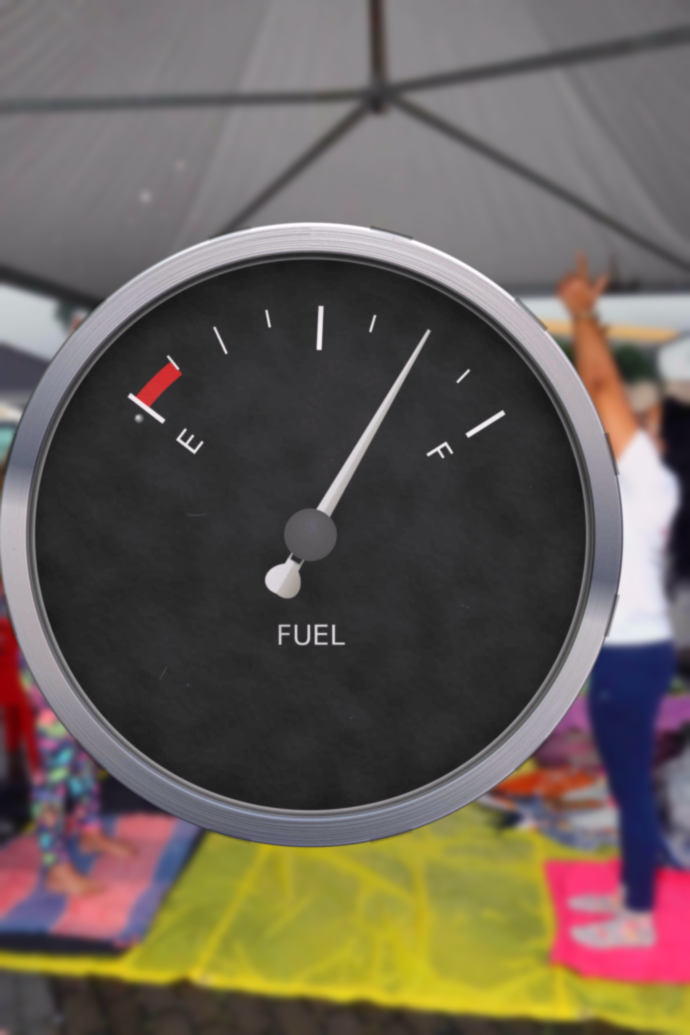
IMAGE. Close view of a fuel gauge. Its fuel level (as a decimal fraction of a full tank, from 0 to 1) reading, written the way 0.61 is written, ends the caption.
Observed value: 0.75
